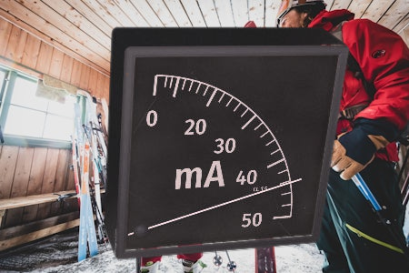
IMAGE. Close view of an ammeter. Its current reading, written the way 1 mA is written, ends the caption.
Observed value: 44 mA
